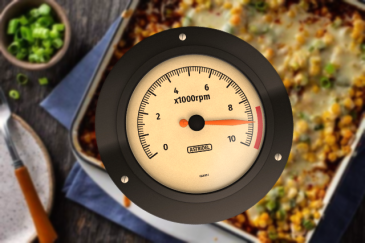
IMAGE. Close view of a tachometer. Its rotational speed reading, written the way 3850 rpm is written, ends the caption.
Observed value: 9000 rpm
